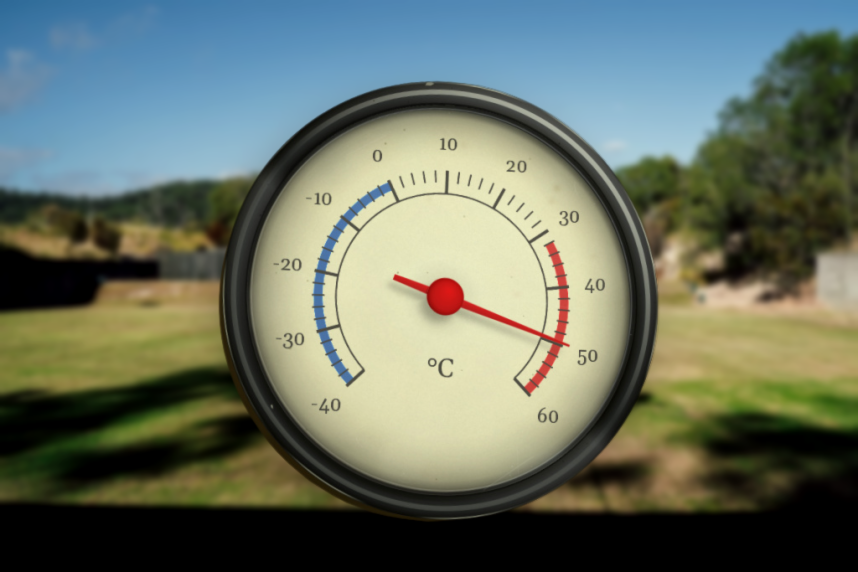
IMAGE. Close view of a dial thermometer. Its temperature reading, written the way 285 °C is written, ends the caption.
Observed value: 50 °C
